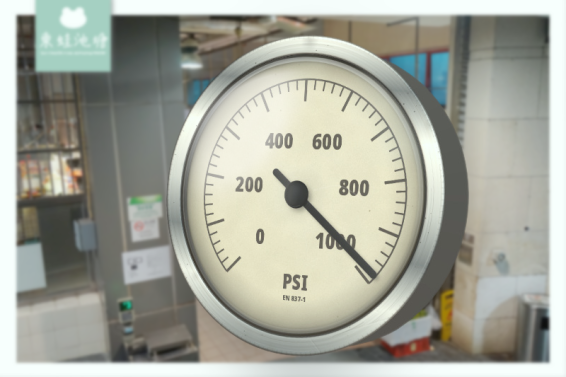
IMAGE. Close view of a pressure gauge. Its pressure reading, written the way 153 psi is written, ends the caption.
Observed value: 980 psi
